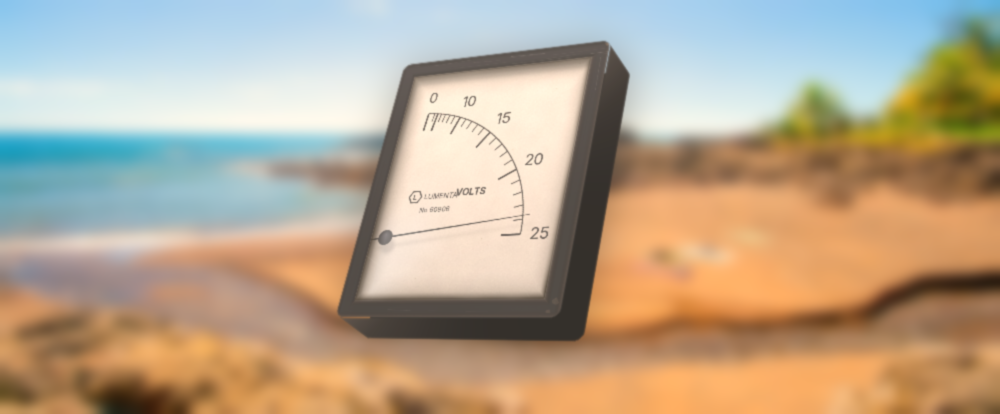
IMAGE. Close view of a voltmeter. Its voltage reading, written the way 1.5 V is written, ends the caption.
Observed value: 24 V
